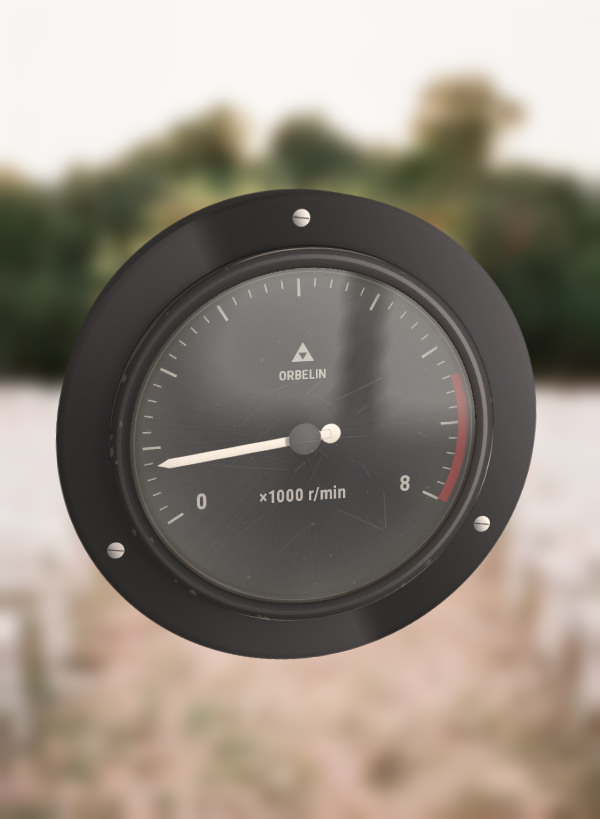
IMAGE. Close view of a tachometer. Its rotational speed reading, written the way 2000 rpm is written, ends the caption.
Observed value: 800 rpm
